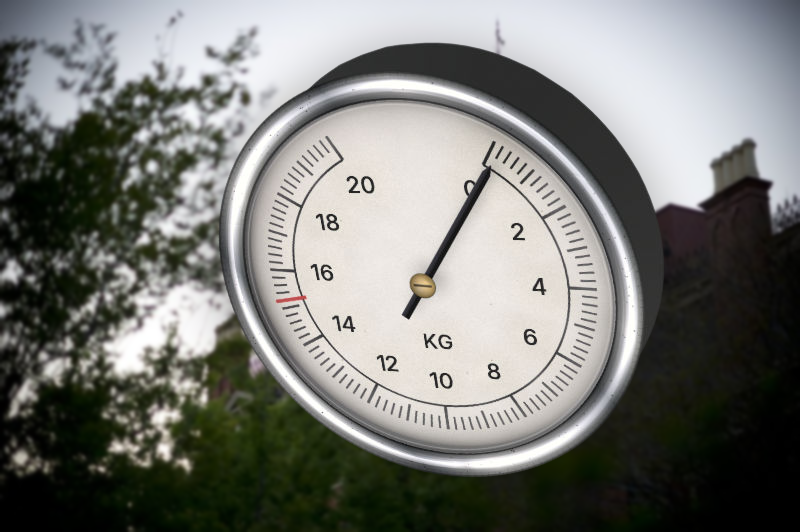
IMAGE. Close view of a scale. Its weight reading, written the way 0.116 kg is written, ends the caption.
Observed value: 0.2 kg
